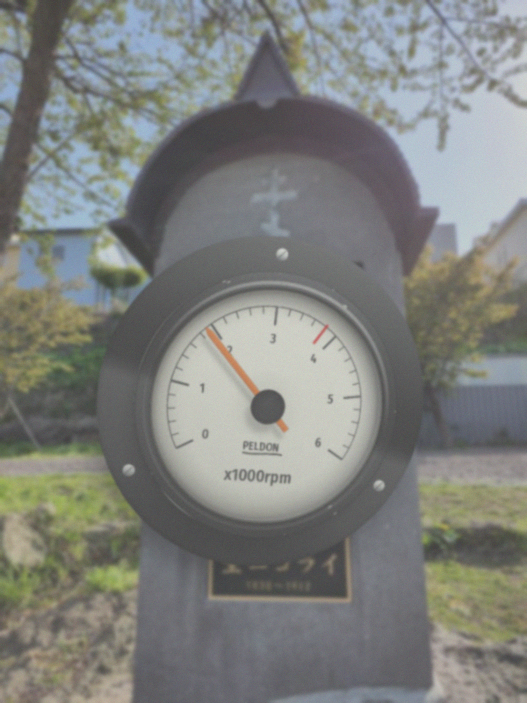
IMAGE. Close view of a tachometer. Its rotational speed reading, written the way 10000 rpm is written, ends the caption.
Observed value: 1900 rpm
